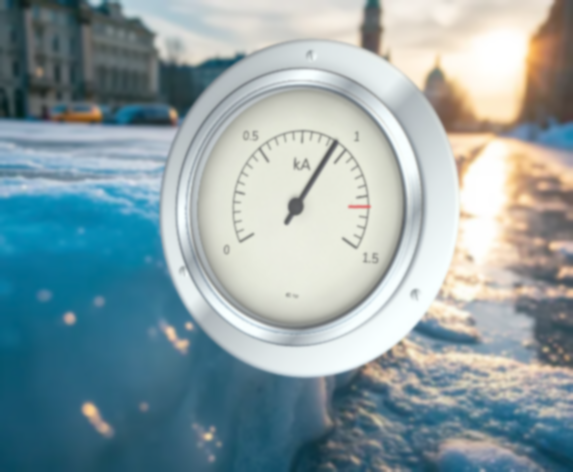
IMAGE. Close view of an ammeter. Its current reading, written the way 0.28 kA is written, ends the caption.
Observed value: 0.95 kA
